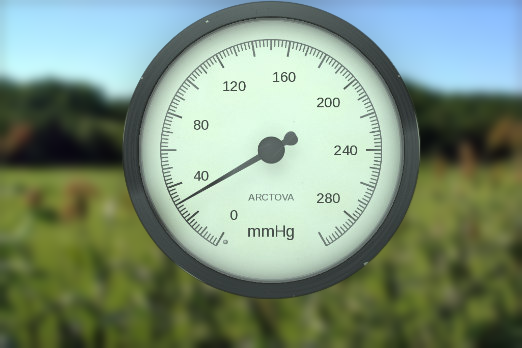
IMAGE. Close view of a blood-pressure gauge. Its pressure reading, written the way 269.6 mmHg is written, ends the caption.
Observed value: 30 mmHg
